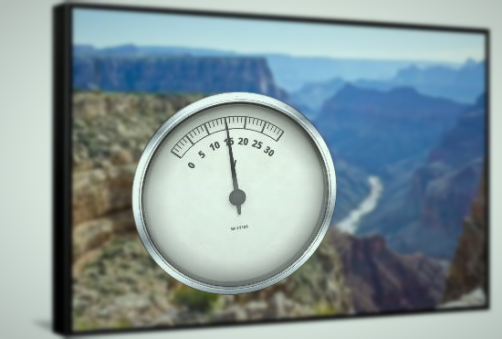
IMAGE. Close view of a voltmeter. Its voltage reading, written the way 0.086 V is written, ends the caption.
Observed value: 15 V
